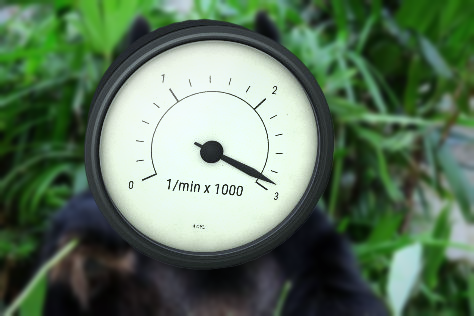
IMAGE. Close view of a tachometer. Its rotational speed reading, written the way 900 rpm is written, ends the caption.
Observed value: 2900 rpm
